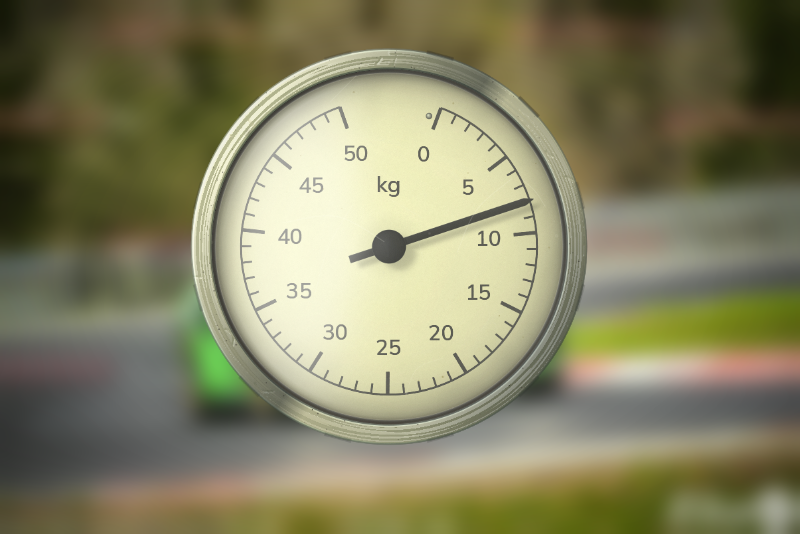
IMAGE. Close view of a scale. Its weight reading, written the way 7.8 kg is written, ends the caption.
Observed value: 8 kg
